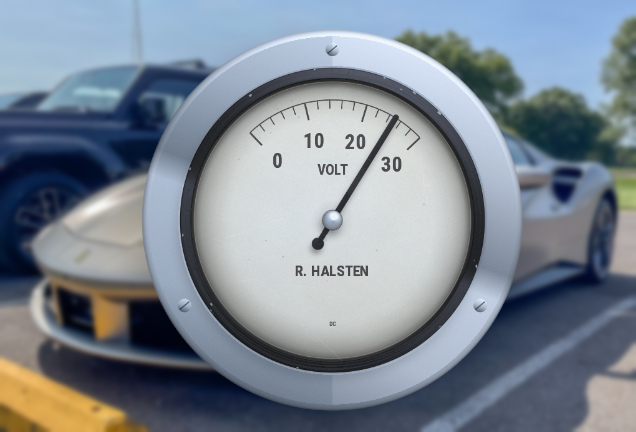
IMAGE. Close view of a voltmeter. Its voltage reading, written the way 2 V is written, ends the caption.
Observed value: 25 V
